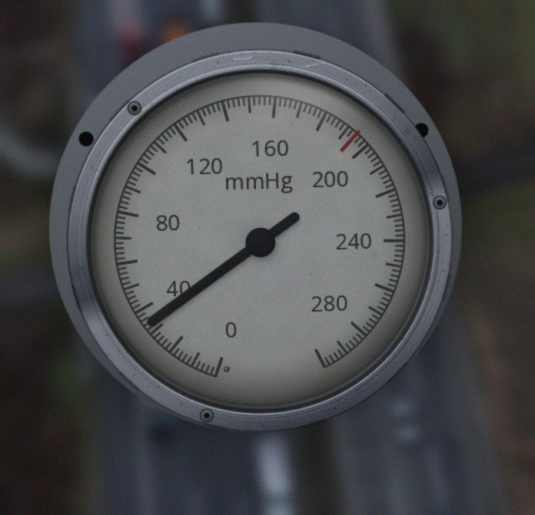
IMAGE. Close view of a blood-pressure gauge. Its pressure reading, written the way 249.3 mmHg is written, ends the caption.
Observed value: 34 mmHg
